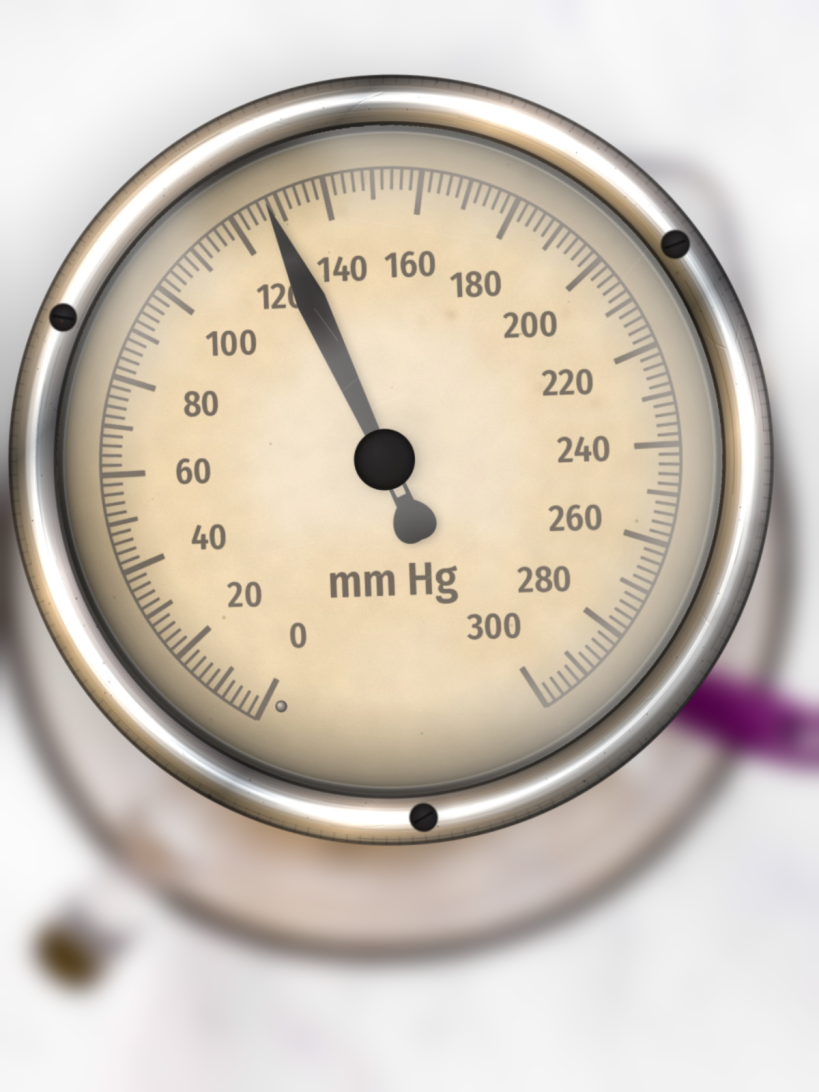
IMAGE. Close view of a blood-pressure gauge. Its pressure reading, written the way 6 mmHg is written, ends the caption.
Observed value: 128 mmHg
